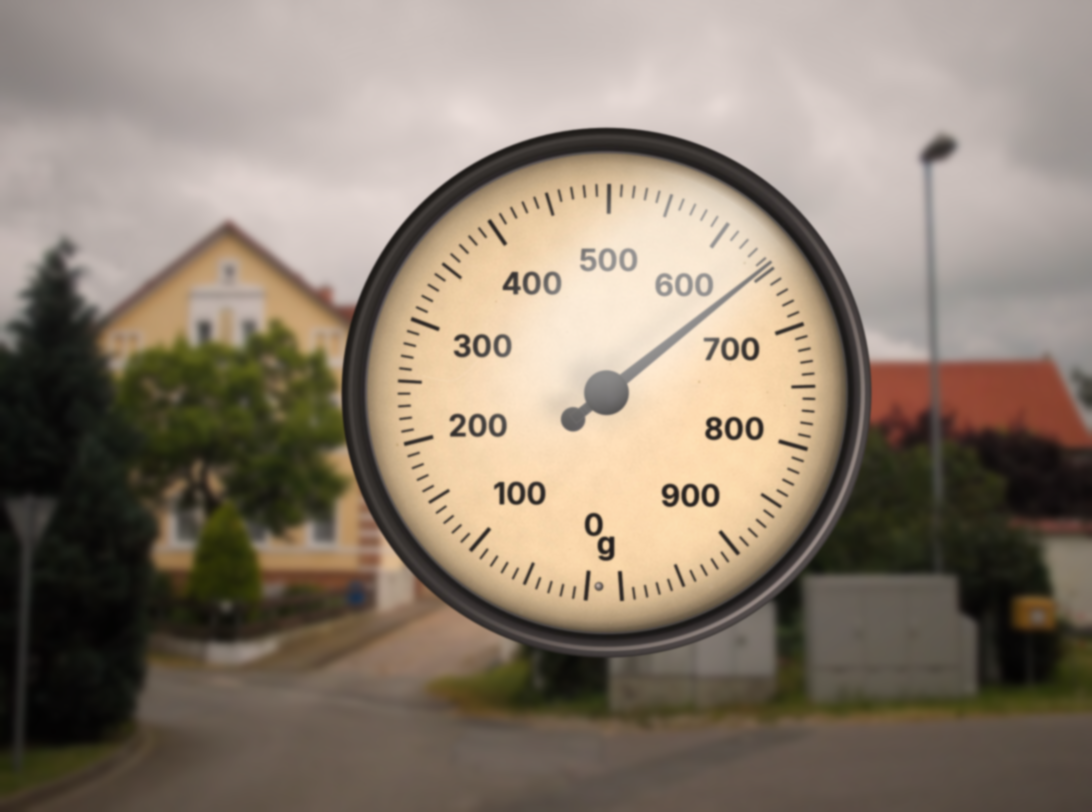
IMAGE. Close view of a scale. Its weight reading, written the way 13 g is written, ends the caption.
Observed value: 645 g
